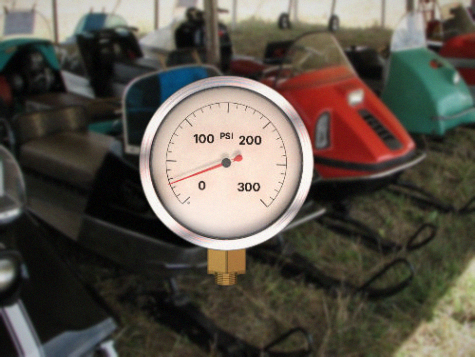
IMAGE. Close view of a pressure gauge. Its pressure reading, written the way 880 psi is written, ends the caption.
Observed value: 25 psi
